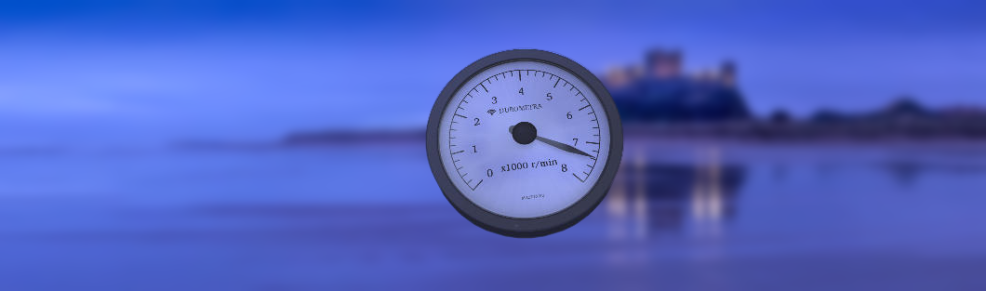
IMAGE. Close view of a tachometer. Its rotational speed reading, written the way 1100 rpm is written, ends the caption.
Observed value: 7400 rpm
